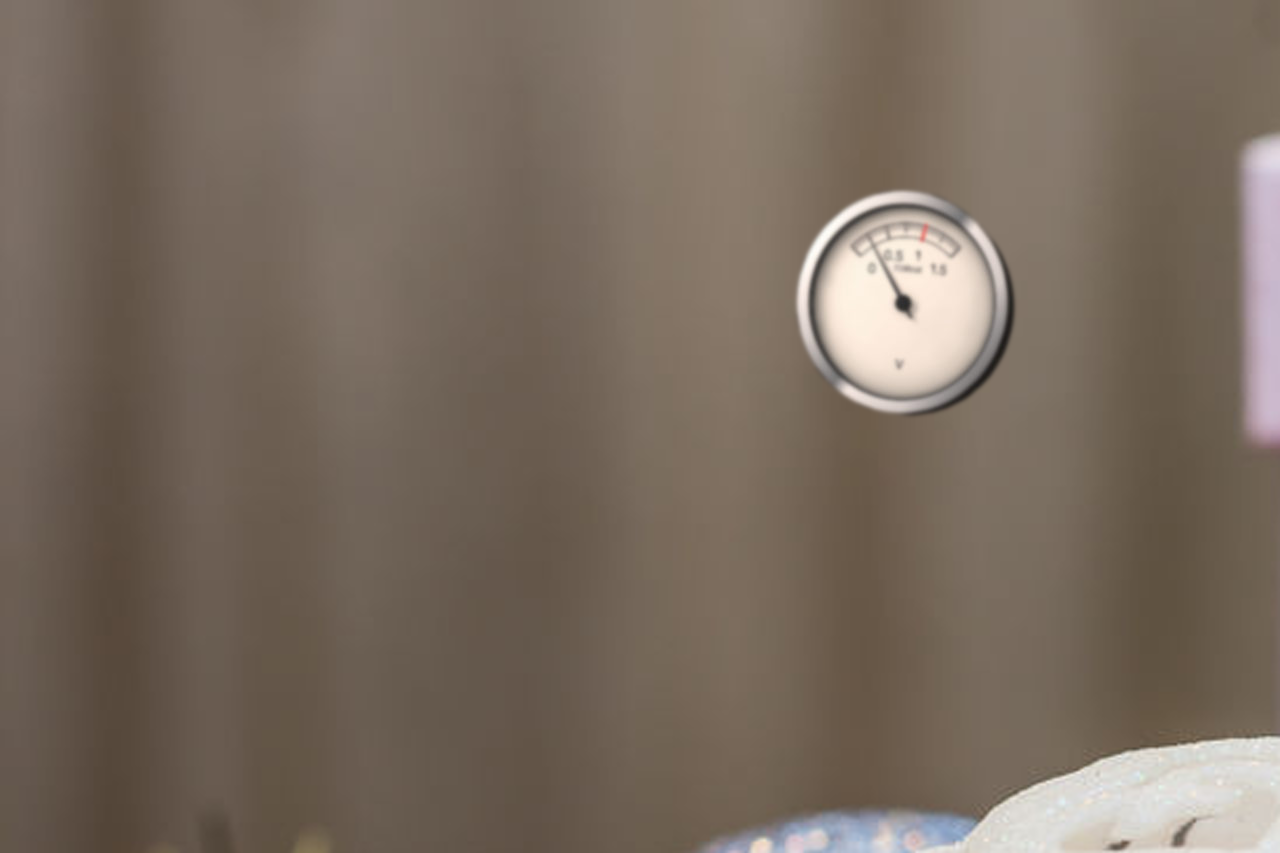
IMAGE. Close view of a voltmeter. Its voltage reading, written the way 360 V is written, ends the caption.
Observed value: 0.25 V
